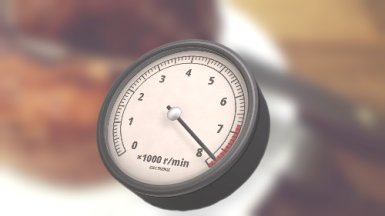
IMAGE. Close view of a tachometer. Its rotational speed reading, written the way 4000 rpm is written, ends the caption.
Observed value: 7800 rpm
